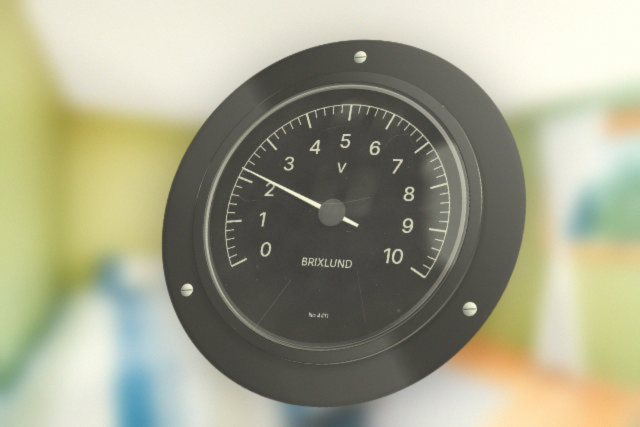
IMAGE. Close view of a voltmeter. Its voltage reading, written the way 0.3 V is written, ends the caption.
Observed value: 2.2 V
